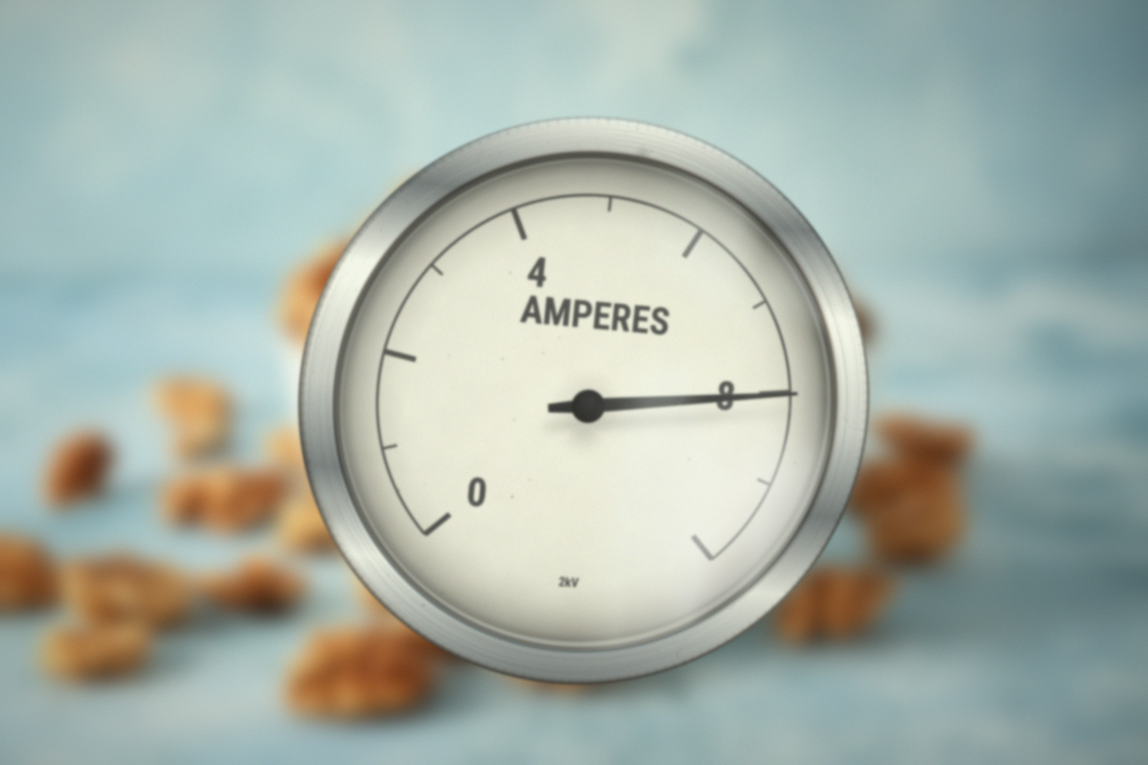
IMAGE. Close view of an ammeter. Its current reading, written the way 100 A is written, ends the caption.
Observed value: 8 A
